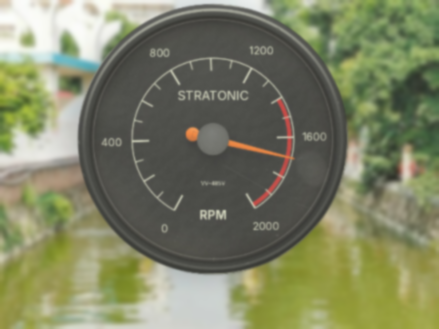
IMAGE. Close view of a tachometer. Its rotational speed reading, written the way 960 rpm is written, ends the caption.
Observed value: 1700 rpm
